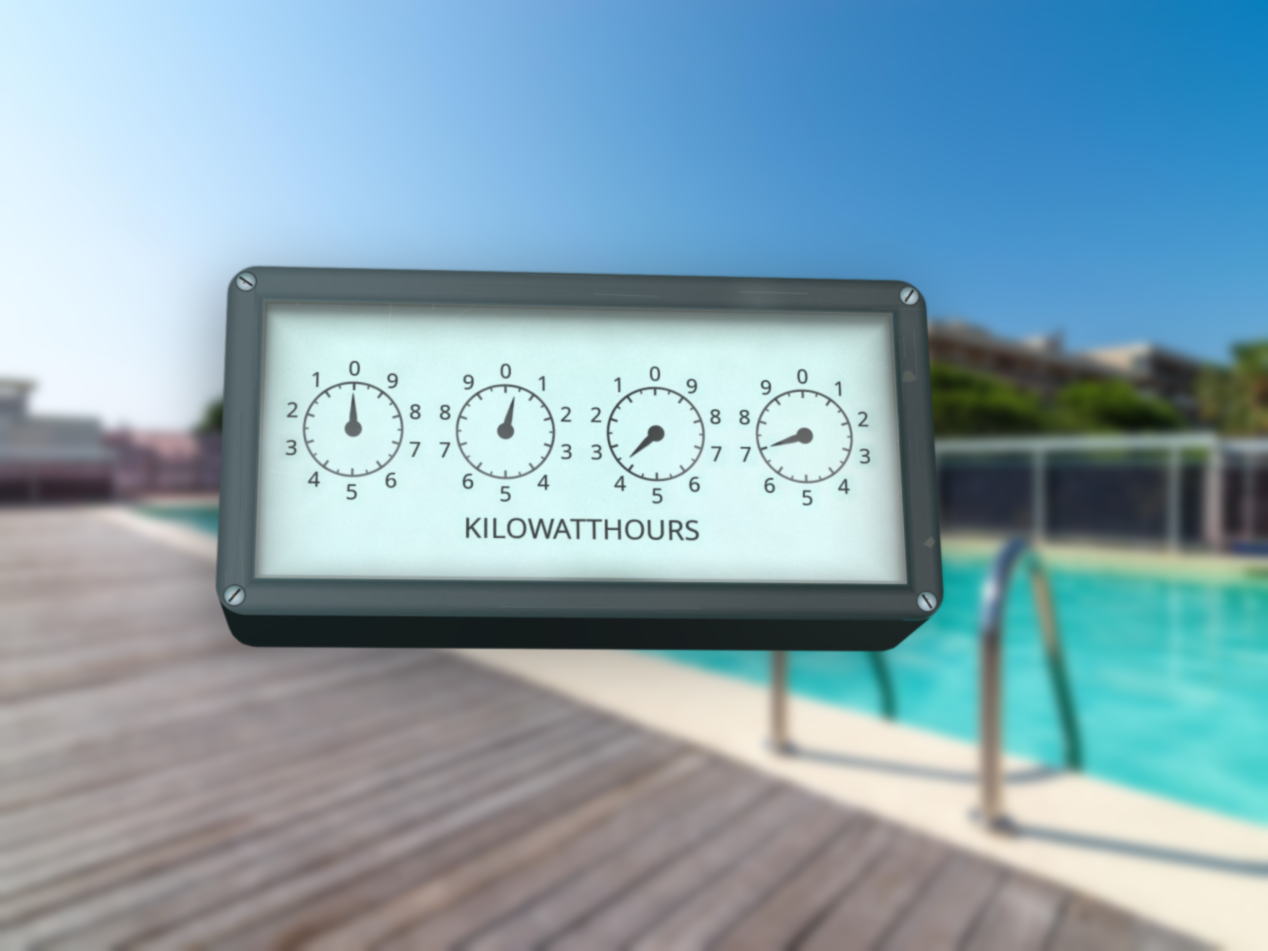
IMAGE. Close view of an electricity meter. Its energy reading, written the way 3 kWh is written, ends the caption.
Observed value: 37 kWh
